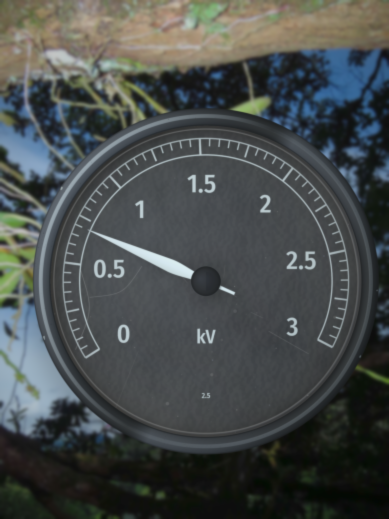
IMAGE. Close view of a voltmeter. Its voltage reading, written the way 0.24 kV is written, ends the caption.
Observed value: 0.7 kV
